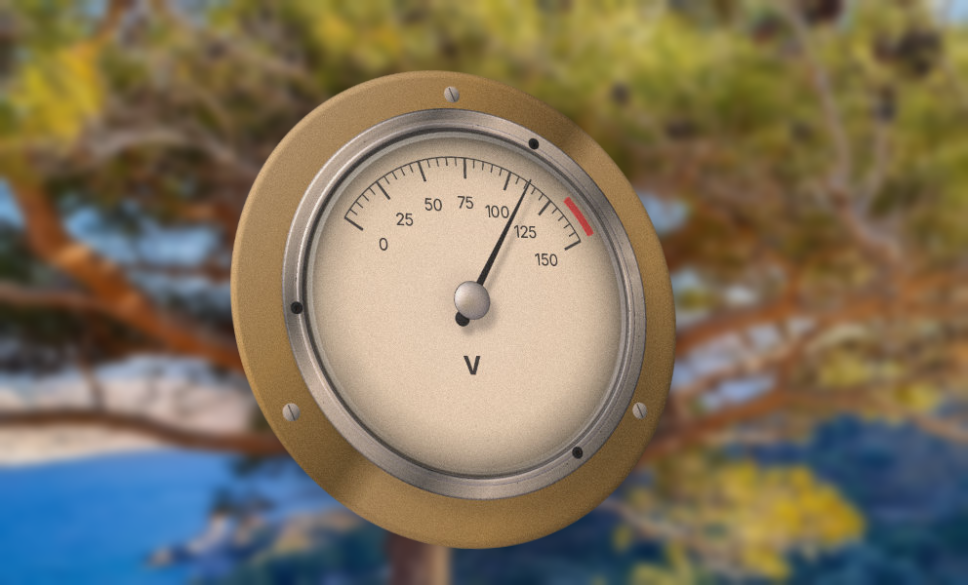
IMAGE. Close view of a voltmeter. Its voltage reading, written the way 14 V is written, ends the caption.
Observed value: 110 V
